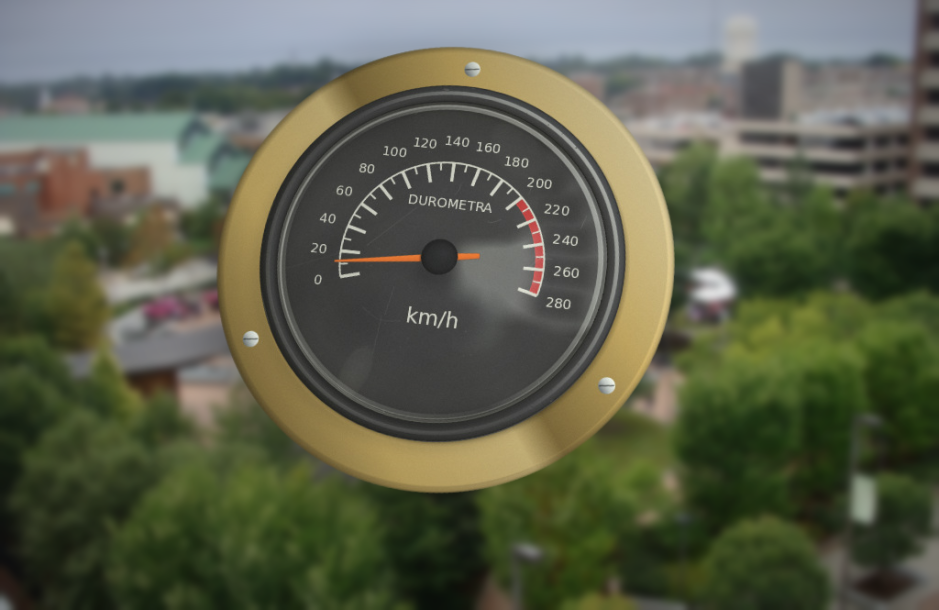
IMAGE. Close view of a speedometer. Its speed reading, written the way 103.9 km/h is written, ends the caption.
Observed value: 10 km/h
